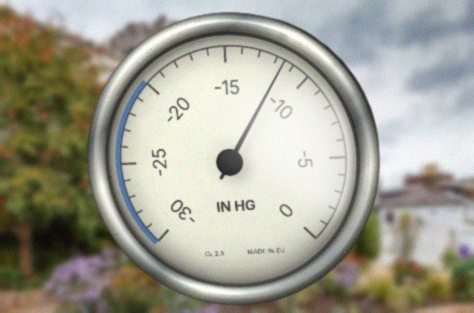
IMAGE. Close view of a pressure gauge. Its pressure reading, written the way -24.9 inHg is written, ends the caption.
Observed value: -11.5 inHg
